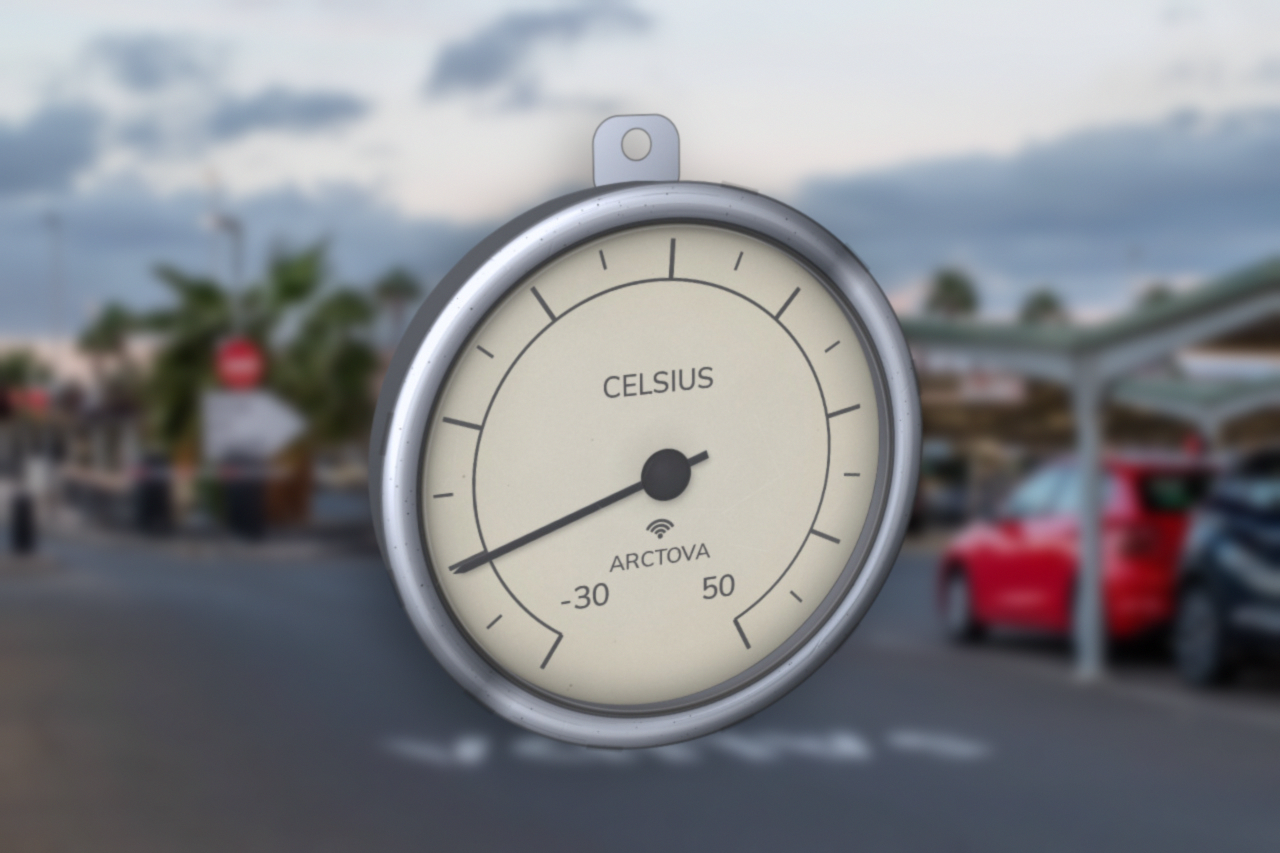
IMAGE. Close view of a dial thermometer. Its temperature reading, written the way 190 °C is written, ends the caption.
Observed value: -20 °C
